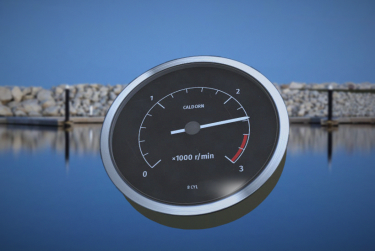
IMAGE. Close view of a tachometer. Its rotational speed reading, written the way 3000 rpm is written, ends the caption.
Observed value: 2400 rpm
